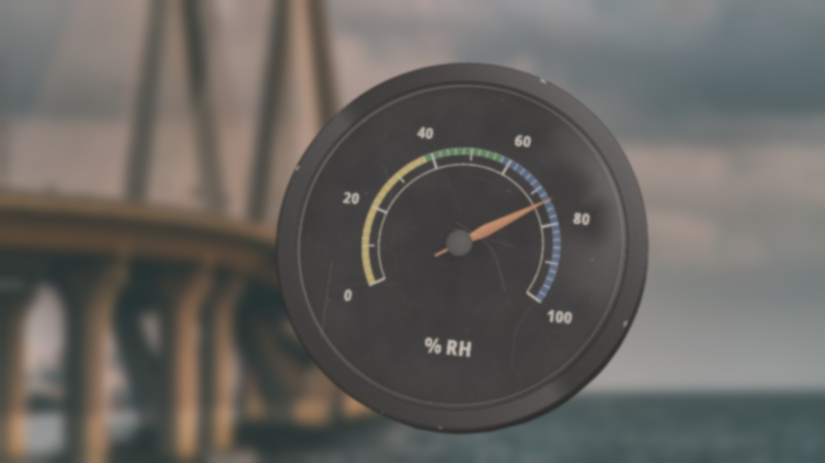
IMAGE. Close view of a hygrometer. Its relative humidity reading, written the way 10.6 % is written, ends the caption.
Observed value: 74 %
